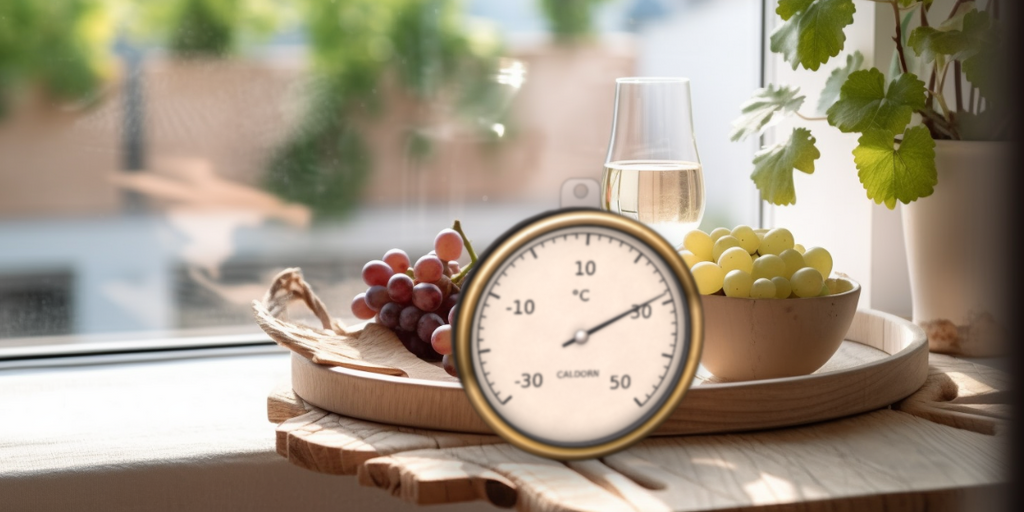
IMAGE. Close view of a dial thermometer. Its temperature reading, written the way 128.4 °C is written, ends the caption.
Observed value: 28 °C
